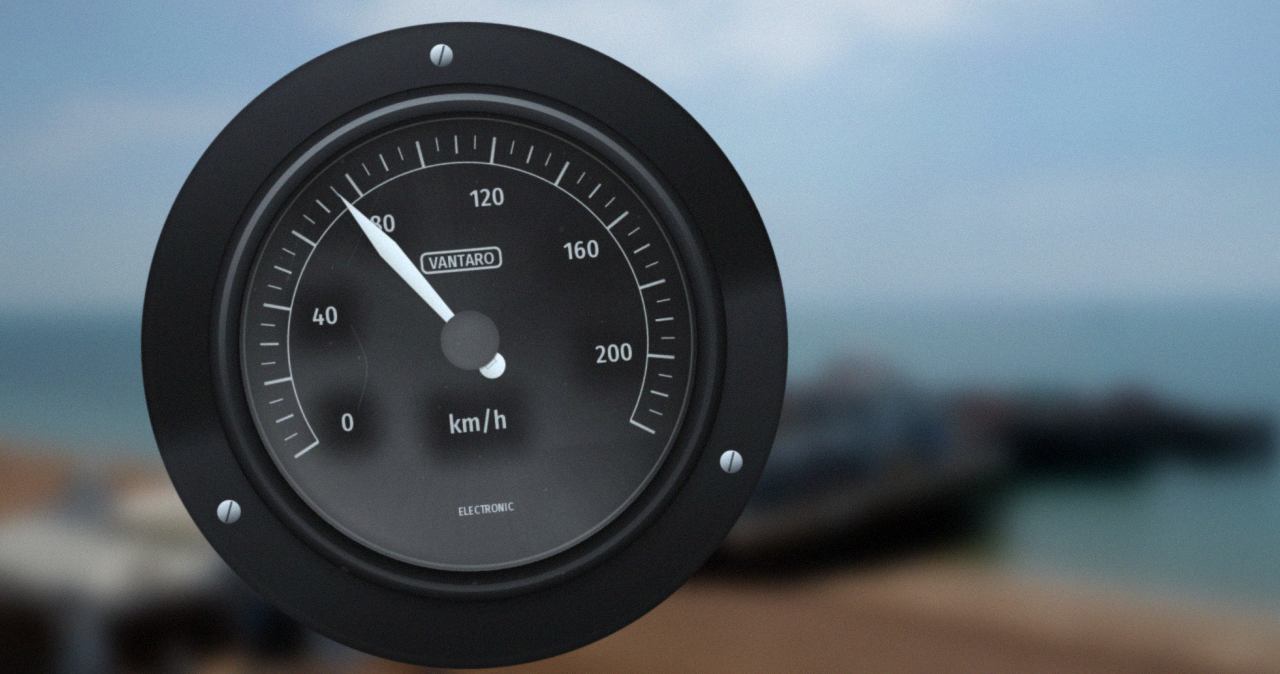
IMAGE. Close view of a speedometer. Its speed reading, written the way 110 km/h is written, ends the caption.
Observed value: 75 km/h
